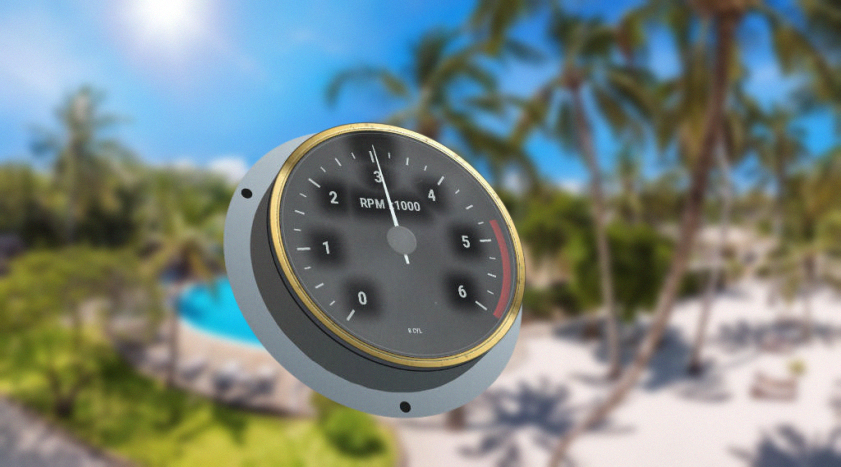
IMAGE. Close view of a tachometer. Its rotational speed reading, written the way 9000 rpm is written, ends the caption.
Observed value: 3000 rpm
